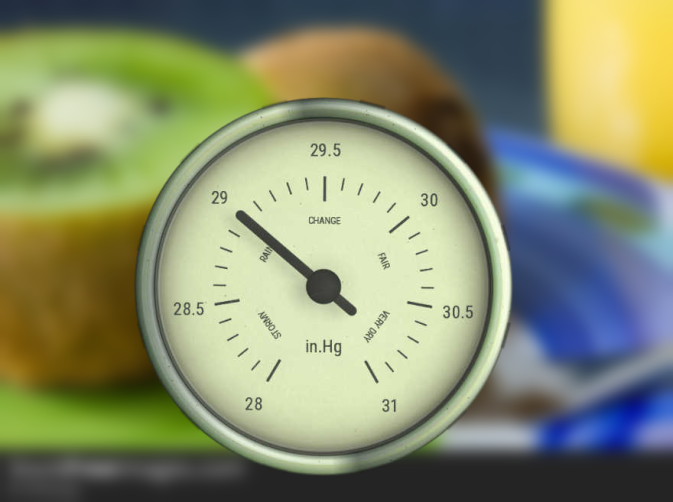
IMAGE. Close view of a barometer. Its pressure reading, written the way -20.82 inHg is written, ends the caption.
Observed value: 29 inHg
